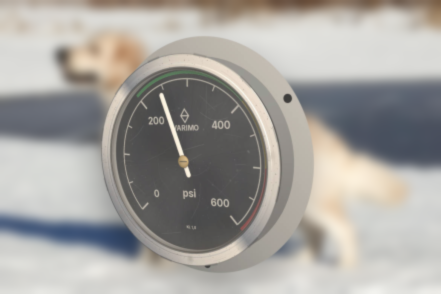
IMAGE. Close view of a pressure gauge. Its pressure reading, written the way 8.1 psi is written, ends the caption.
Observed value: 250 psi
